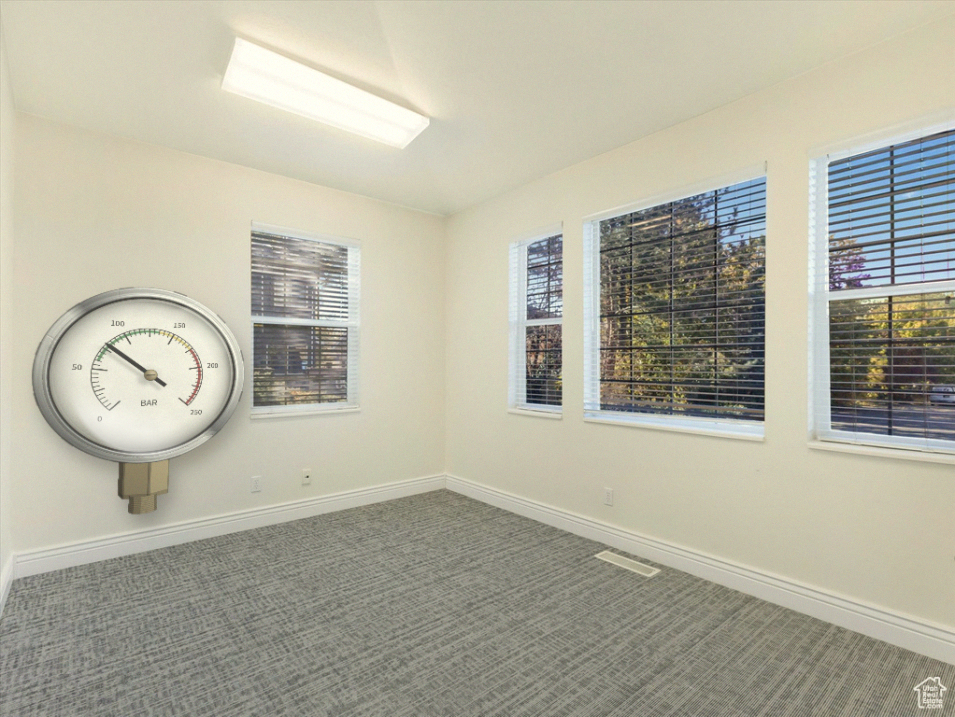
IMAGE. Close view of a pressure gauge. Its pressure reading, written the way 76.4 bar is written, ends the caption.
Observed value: 80 bar
